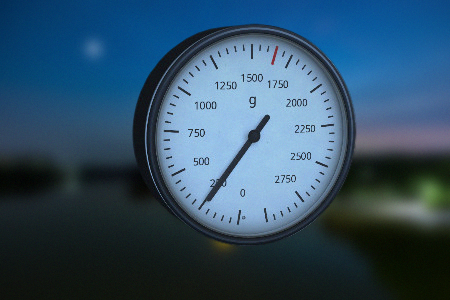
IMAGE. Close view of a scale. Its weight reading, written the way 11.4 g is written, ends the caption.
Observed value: 250 g
